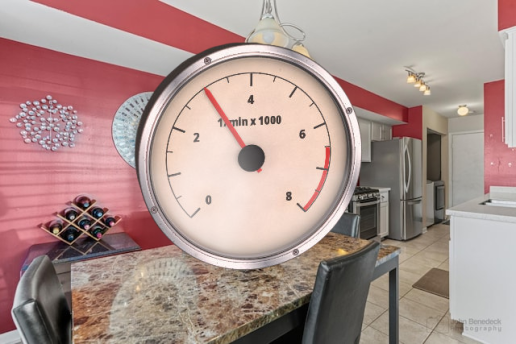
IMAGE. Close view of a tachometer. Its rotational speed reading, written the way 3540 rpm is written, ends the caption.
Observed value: 3000 rpm
